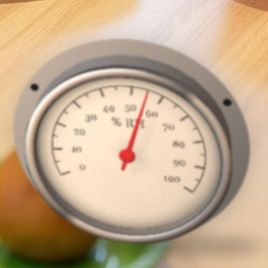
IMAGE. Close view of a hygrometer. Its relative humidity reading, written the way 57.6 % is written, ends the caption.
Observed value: 55 %
